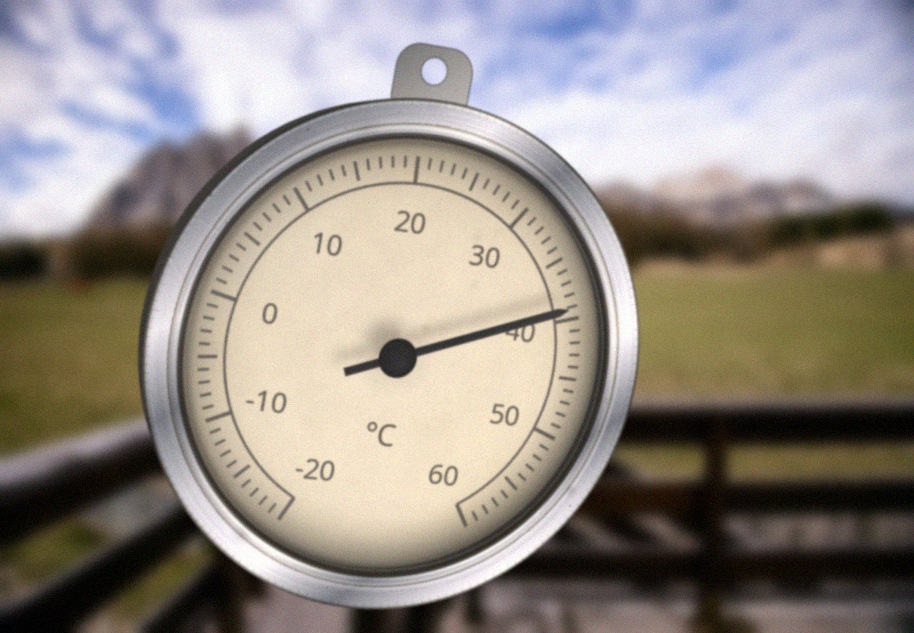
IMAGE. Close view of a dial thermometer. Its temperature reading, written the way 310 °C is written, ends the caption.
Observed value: 39 °C
